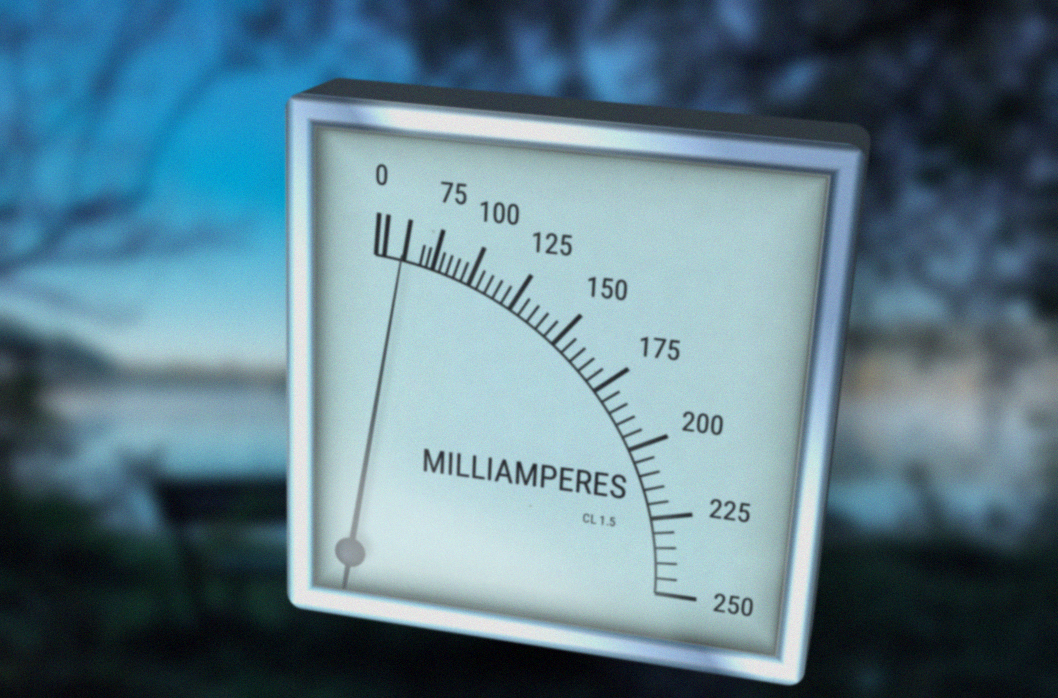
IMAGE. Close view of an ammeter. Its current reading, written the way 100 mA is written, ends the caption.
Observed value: 50 mA
